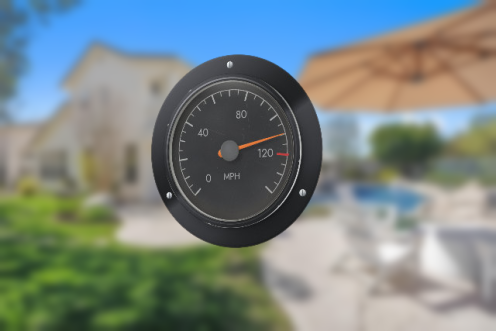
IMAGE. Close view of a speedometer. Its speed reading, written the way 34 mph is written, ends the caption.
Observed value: 110 mph
